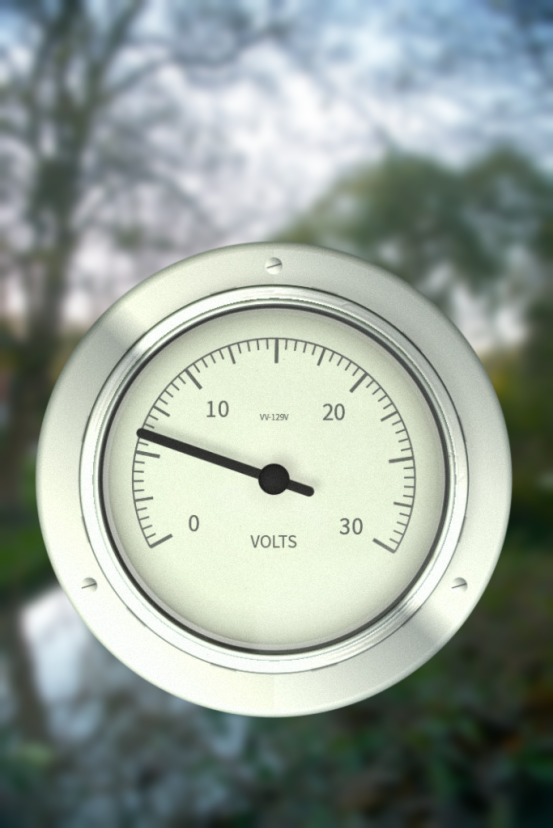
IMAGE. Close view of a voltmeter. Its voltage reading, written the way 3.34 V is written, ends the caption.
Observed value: 6 V
